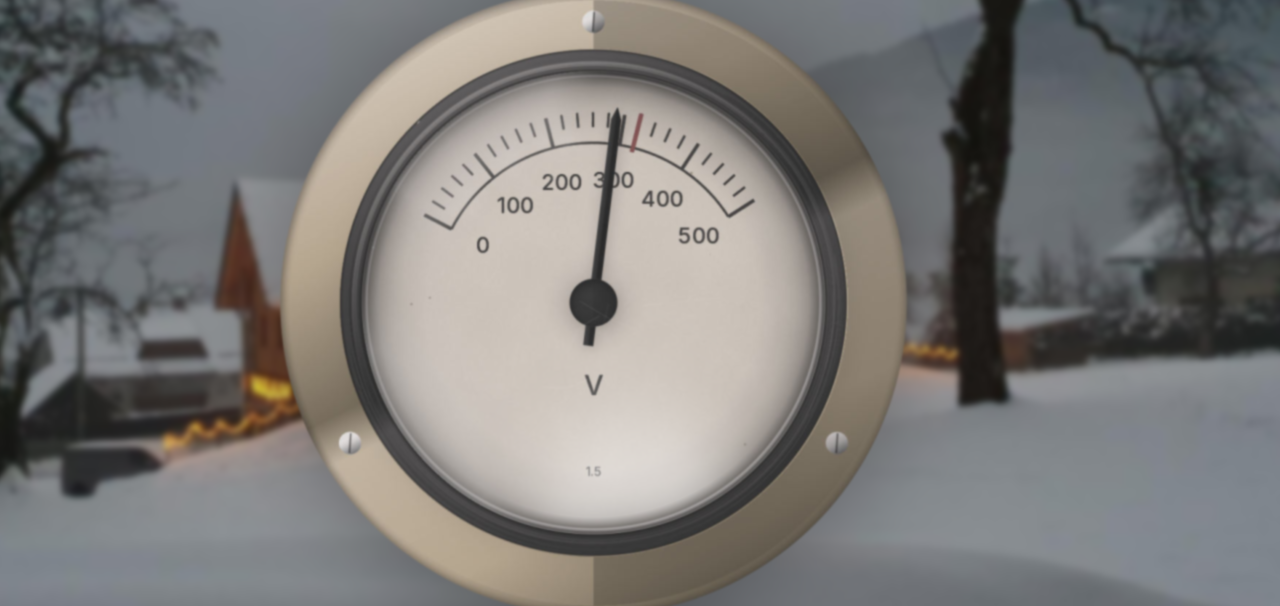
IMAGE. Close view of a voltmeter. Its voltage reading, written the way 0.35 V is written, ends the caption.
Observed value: 290 V
